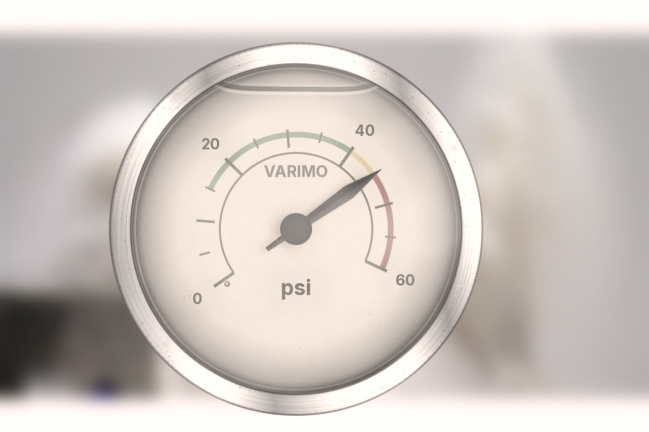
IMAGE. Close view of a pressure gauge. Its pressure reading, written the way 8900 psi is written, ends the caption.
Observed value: 45 psi
